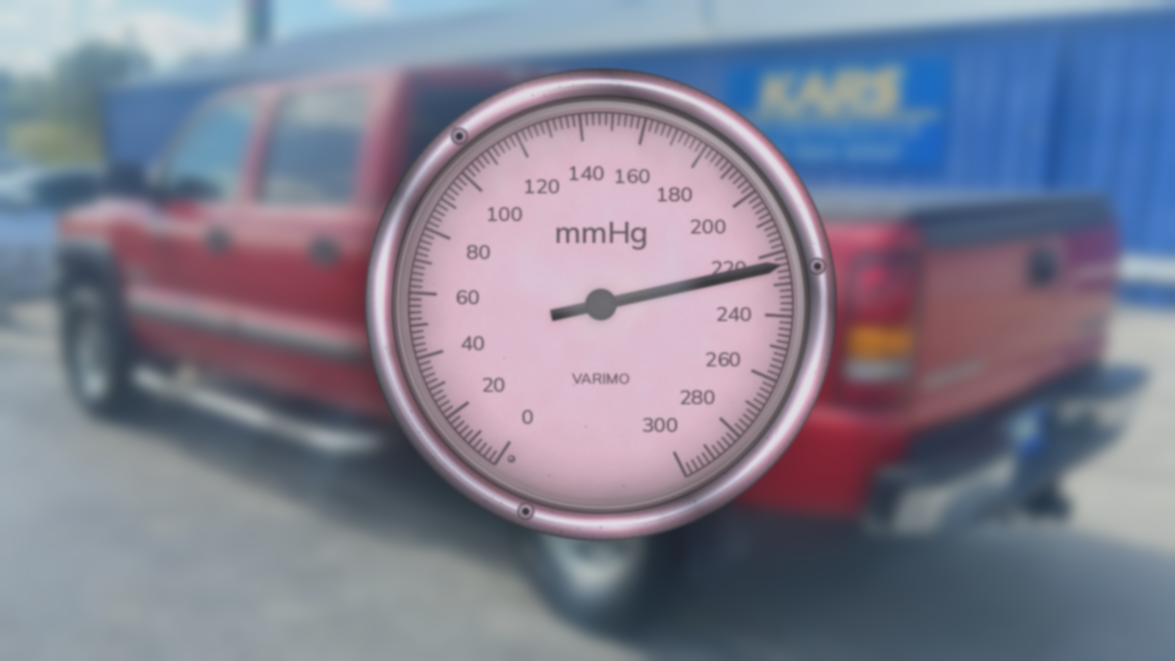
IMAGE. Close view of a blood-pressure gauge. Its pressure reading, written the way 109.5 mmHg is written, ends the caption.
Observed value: 224 mmHg
